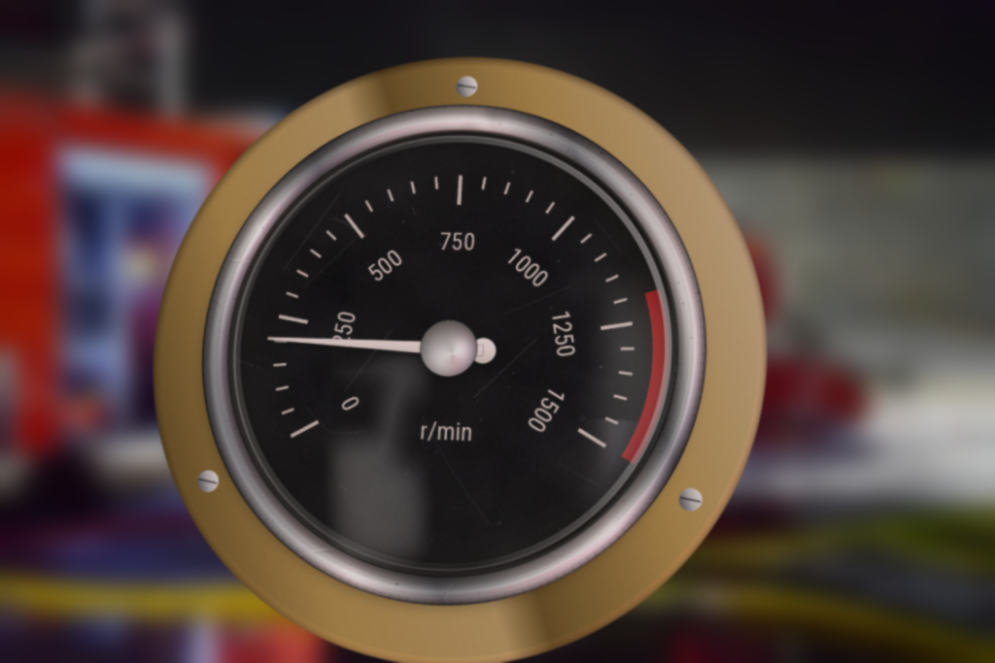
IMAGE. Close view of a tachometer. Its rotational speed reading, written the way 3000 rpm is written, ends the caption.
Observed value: 200 rpm
